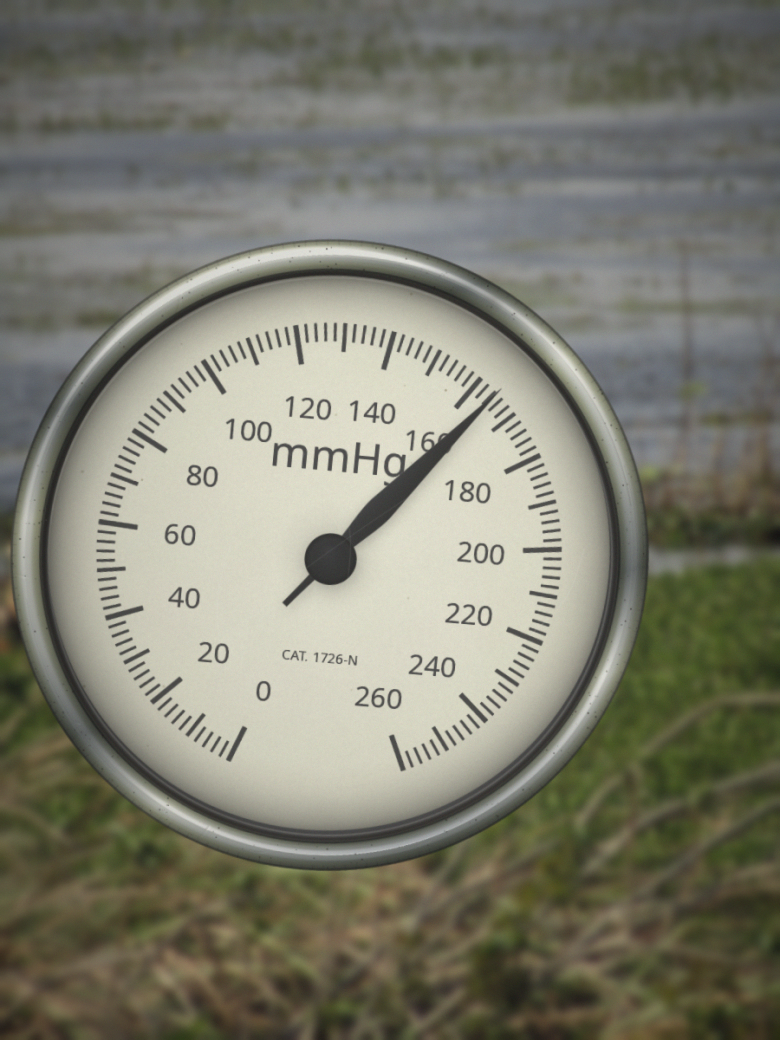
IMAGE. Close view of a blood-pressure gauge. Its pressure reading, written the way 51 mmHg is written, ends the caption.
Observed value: 164 mmHg
